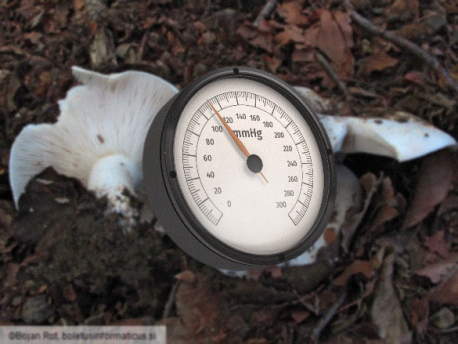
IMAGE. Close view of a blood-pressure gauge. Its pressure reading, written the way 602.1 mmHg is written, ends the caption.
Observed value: 110 mmHg
